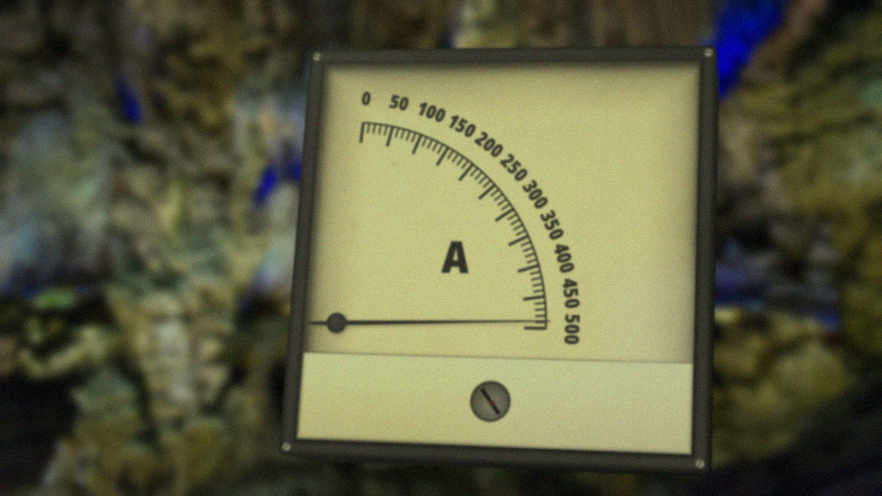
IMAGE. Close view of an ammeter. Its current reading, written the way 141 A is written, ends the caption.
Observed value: 490 A
